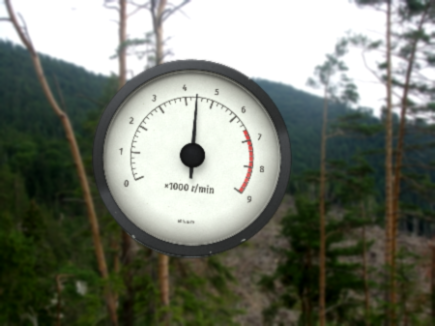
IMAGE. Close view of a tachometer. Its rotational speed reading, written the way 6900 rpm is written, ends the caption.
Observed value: 4400 rpm
